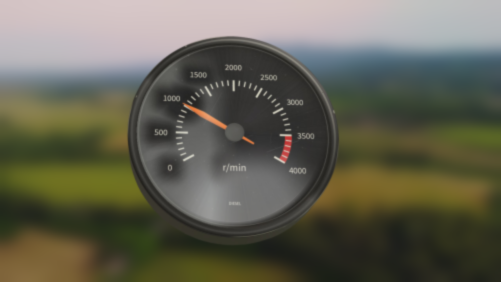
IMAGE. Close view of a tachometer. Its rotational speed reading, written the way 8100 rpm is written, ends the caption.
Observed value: 1000 rpm
